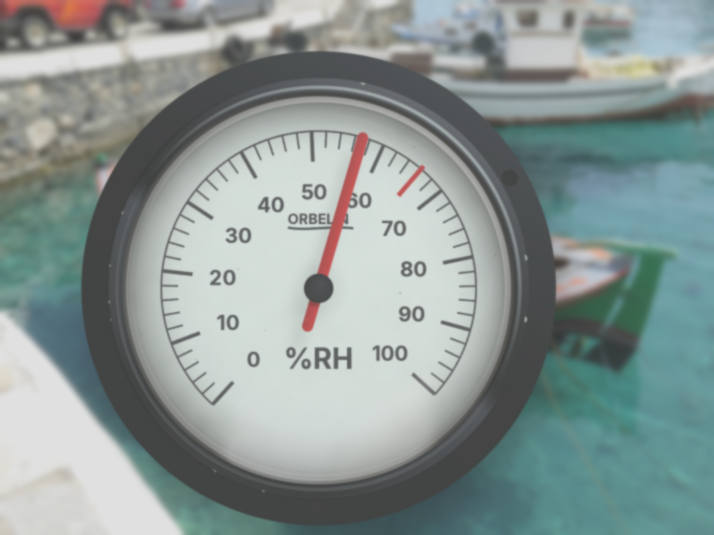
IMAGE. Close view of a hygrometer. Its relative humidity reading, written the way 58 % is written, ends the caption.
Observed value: 57 %
